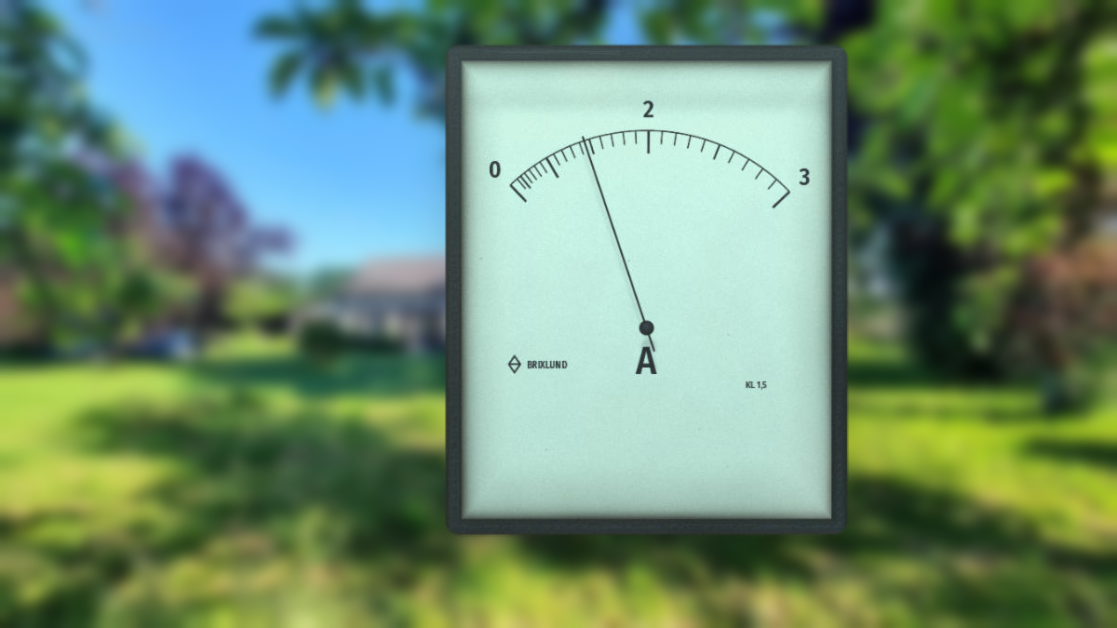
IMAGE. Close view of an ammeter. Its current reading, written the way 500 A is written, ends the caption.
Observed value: 1.45 A
